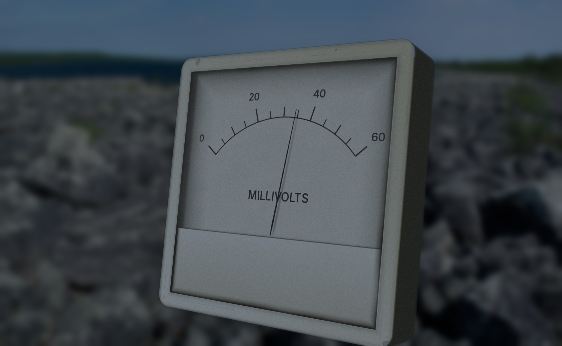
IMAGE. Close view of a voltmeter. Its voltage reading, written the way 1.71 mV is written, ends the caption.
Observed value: 35 mV
